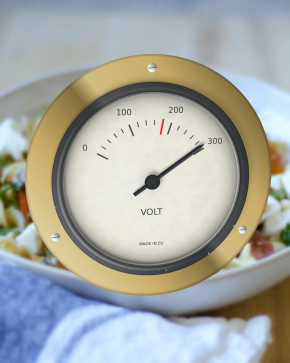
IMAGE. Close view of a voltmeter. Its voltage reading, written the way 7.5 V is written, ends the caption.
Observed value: 290 V
